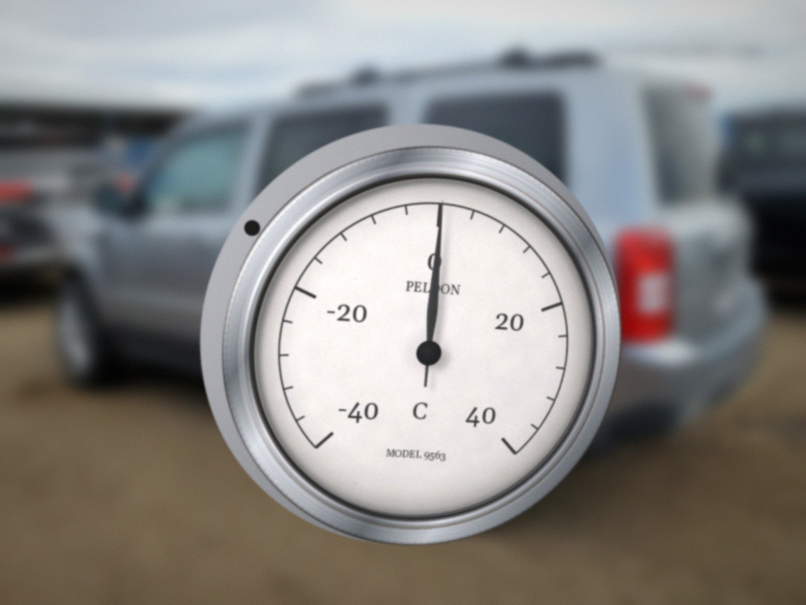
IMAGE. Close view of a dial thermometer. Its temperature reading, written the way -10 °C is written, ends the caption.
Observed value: 0 °C
